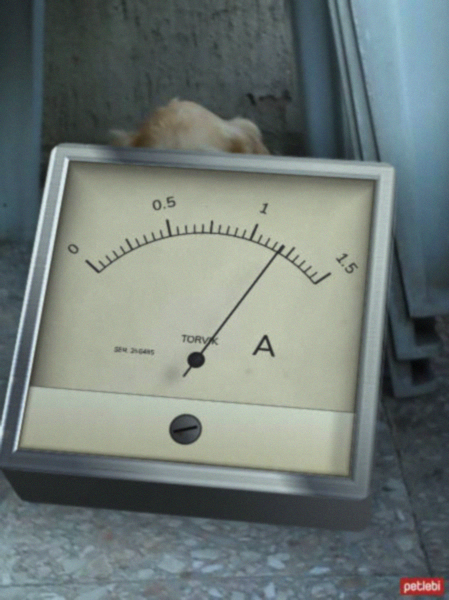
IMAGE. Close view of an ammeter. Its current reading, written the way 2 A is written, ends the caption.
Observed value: 1.2 A
